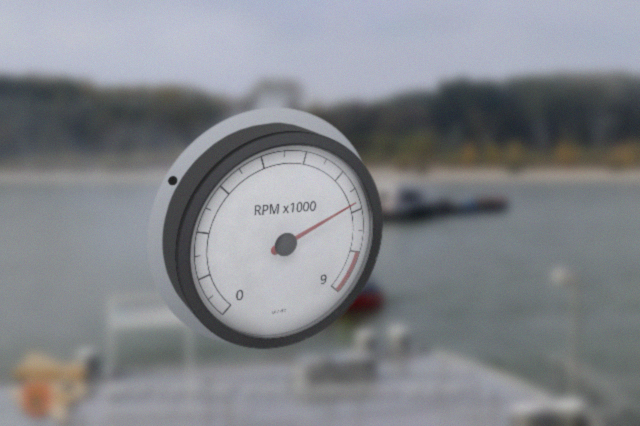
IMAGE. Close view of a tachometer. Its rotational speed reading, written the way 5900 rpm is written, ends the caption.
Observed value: 6750 rpm
